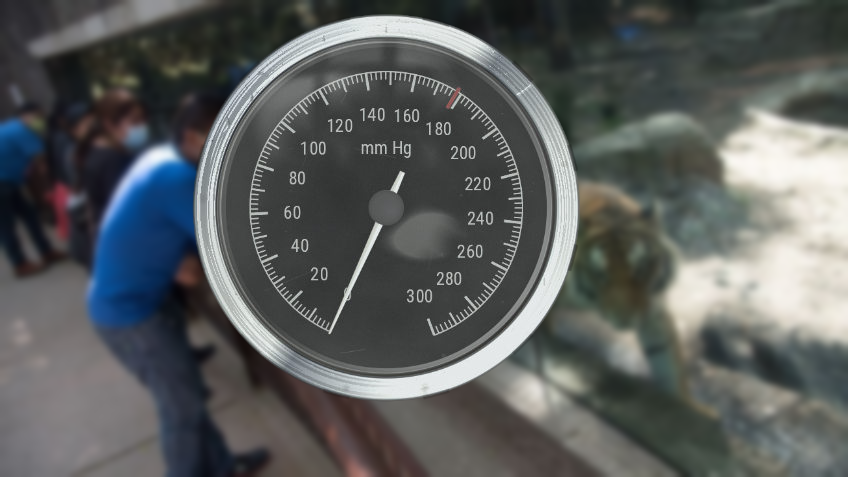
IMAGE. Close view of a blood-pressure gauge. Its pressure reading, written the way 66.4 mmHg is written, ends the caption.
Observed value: 0 mmHg
